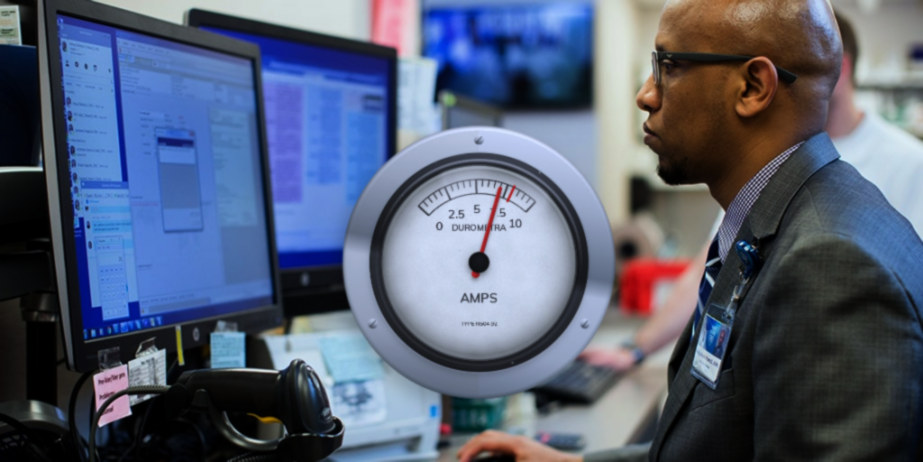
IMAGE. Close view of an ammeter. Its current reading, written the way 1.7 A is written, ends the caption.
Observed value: 7 A
